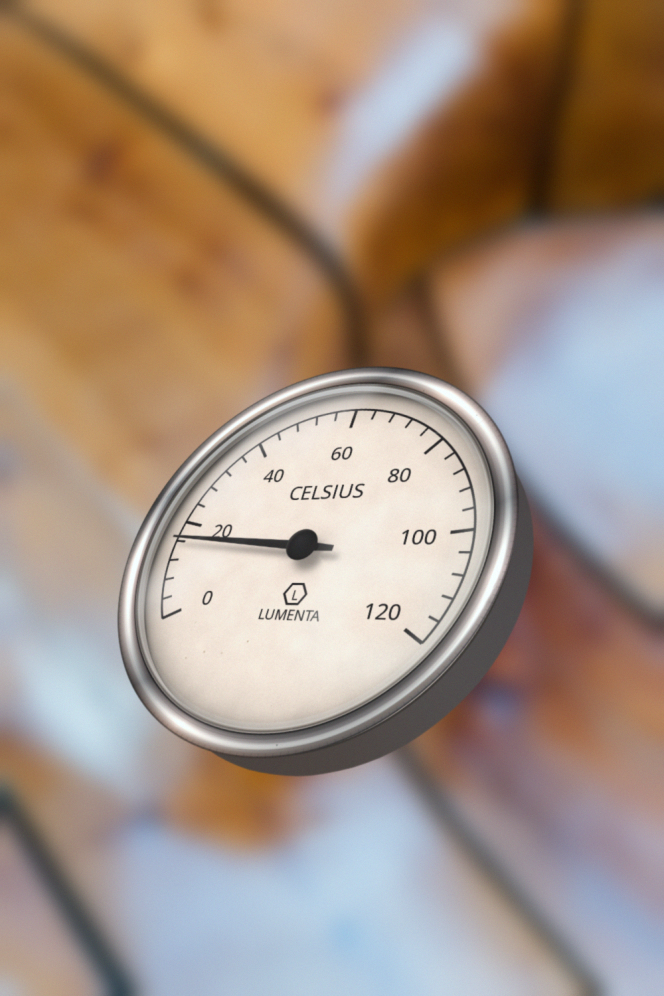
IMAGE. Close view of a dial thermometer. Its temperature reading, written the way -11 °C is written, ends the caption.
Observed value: 16 °C
